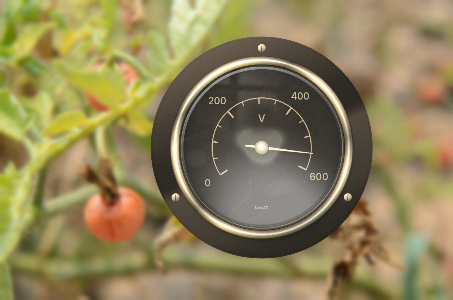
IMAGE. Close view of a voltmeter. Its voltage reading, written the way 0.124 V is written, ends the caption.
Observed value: 550 V
